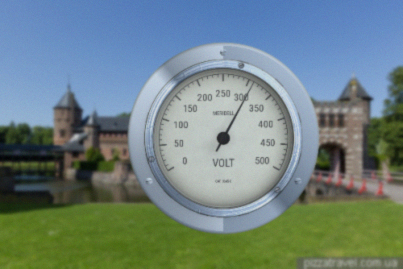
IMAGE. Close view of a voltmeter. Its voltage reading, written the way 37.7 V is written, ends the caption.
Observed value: 310 V
